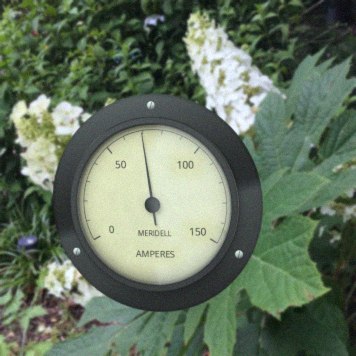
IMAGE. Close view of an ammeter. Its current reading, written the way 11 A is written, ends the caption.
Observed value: 70 A
